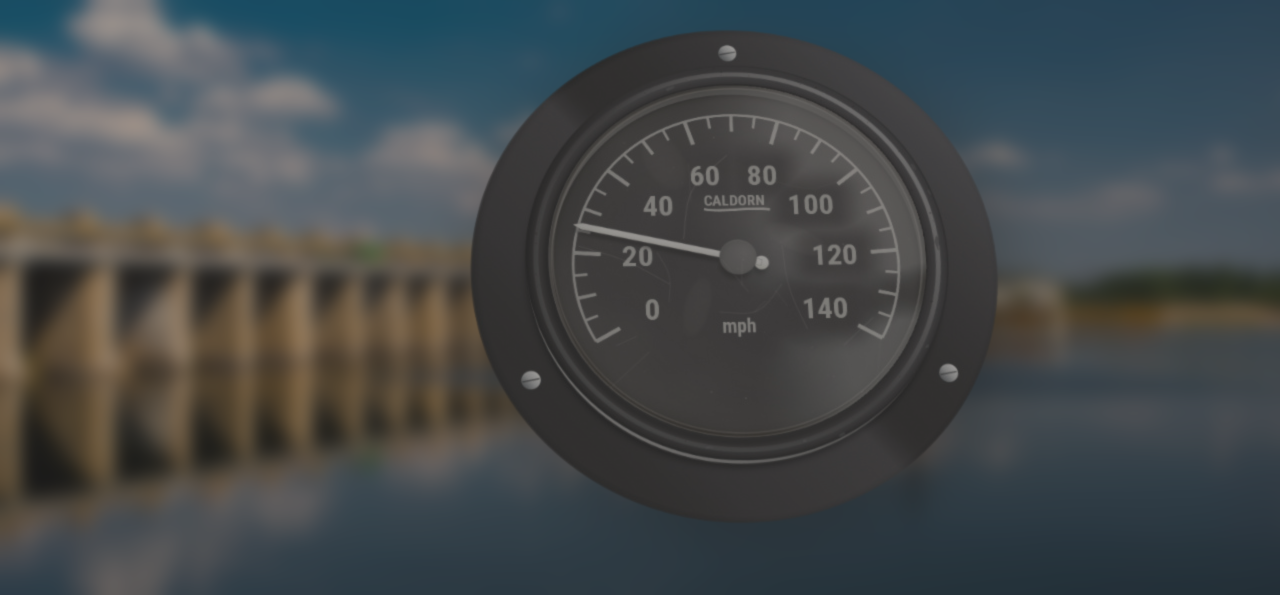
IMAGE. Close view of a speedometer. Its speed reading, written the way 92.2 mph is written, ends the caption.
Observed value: 25 mph
